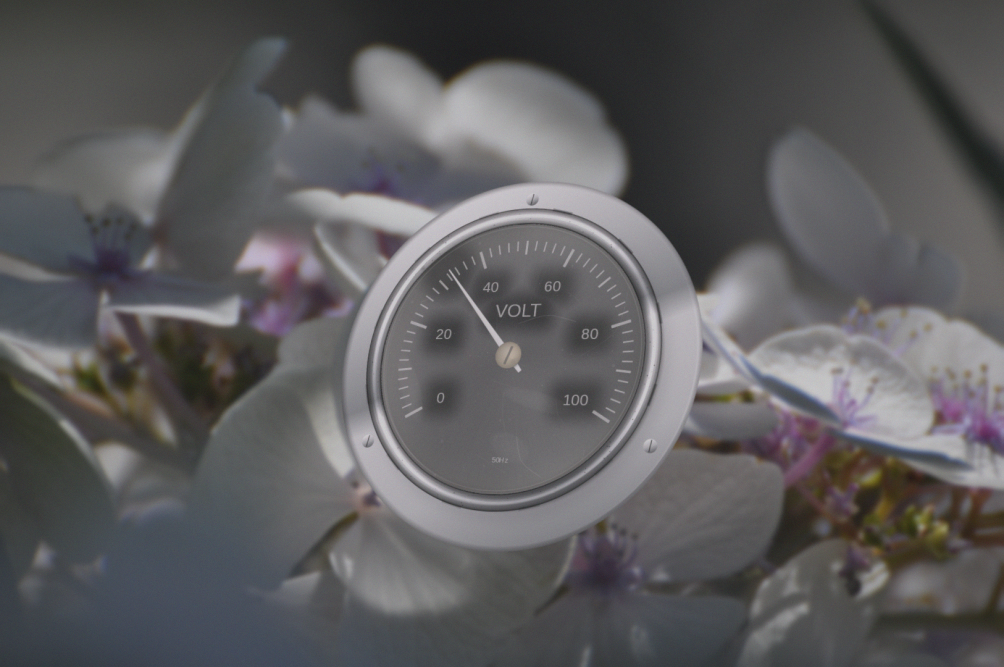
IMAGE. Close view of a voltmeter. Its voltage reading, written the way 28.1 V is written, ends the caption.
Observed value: 33 V
